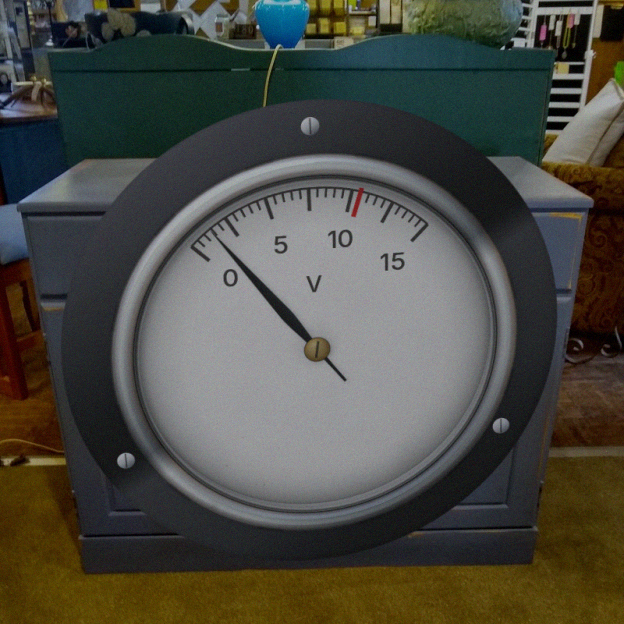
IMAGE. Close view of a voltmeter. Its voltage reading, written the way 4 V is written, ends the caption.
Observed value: 1.5 V
